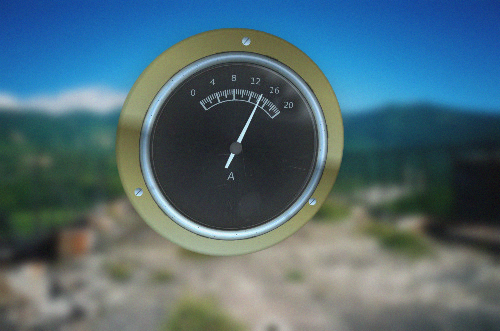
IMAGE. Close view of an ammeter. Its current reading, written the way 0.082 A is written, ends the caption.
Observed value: 14 A
